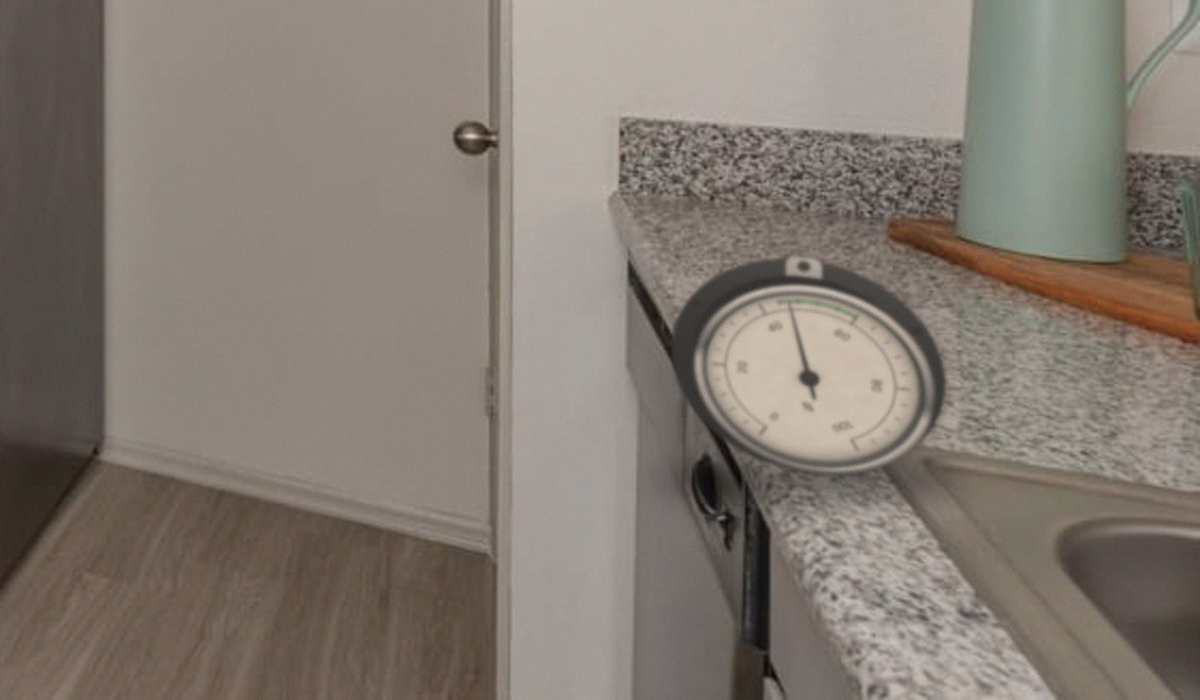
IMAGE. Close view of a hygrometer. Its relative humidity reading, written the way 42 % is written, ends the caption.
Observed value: 46 %
